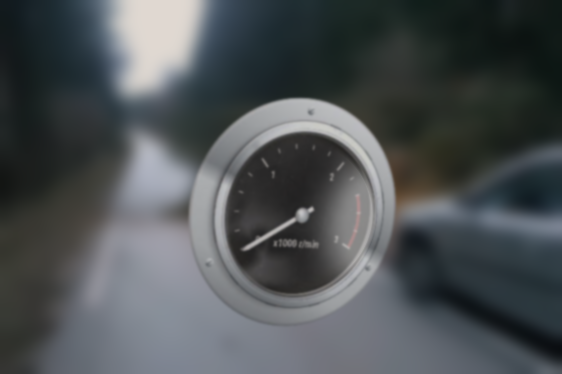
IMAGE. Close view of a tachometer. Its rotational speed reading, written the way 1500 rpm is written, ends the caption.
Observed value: 0 rpm
